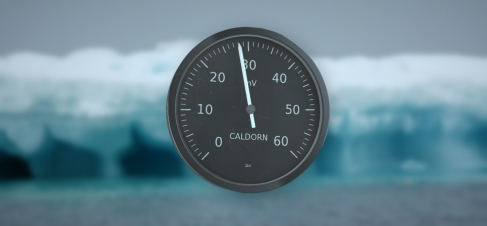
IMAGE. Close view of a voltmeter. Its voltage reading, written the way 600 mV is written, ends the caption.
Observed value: 28 mV
